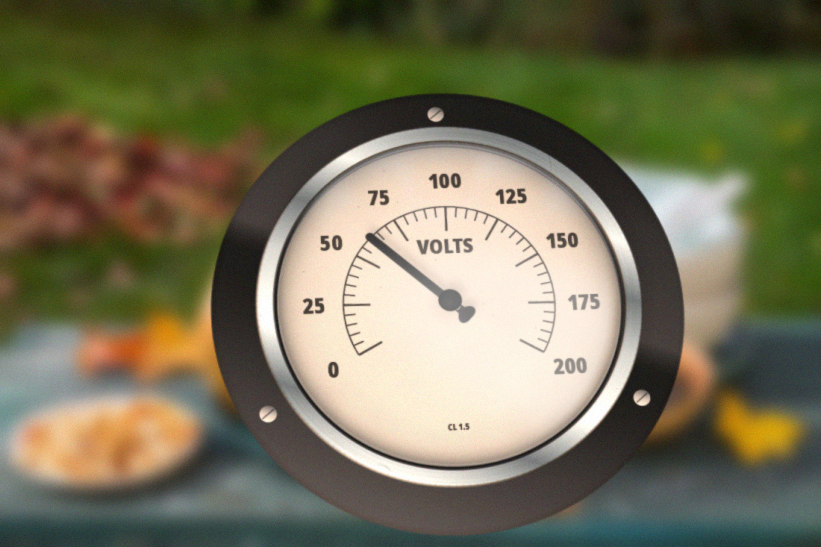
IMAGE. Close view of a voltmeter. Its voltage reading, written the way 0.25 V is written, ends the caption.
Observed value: 60 V
